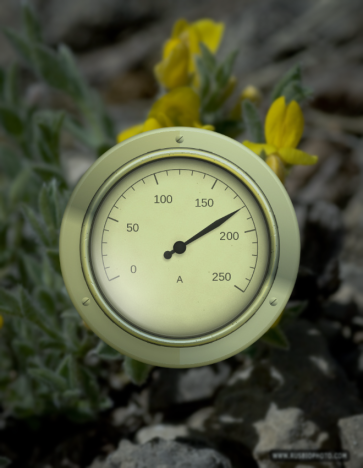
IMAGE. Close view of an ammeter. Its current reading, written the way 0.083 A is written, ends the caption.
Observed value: 180 A
